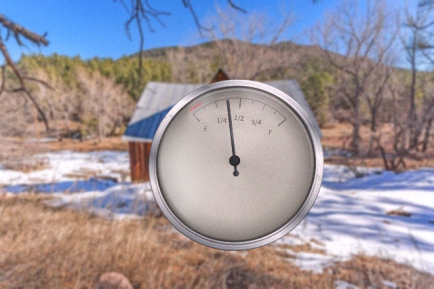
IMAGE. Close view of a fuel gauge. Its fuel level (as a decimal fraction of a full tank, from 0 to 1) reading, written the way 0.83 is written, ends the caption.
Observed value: 0.375
